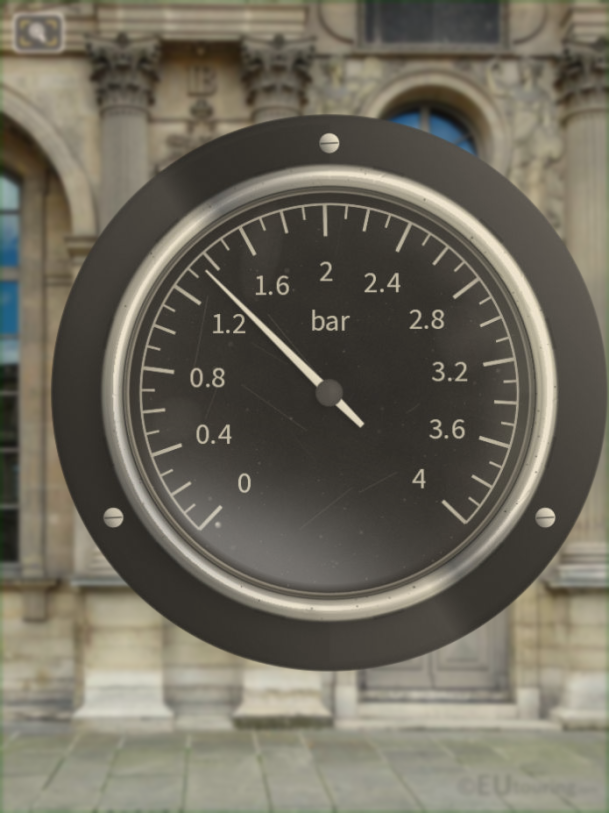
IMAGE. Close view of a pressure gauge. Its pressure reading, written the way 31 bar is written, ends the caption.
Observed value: 1.35 bar
